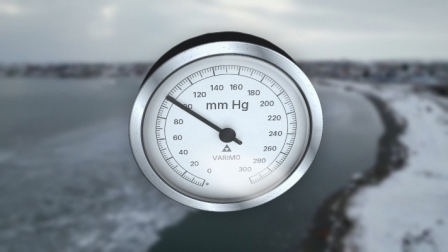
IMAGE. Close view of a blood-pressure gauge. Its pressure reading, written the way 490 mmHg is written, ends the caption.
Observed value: 100 mmHg
